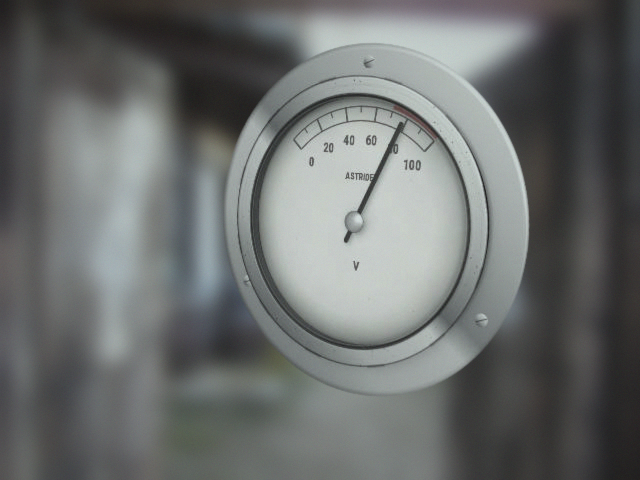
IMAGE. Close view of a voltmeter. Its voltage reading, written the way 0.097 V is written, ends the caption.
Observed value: 80 V
